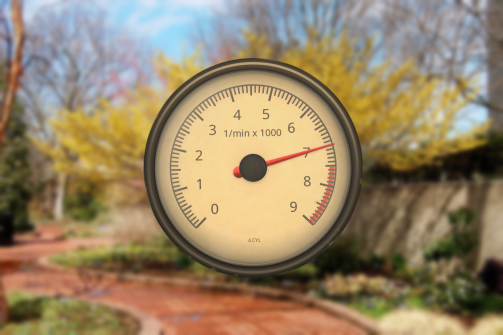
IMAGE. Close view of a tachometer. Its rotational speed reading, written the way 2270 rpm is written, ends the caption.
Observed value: 7000 rpm
